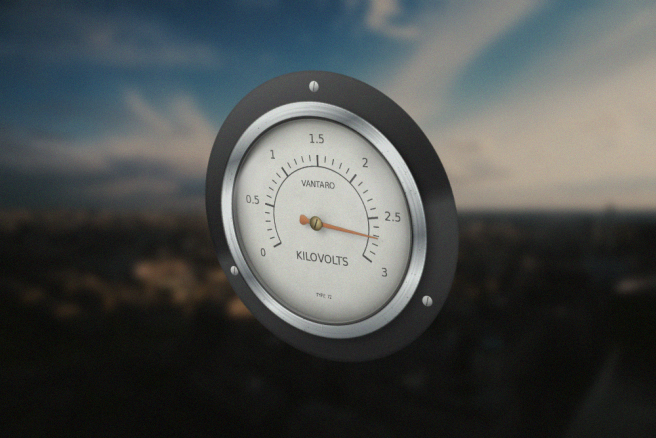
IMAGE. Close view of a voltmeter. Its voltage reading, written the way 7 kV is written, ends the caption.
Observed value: 2.7 kV
